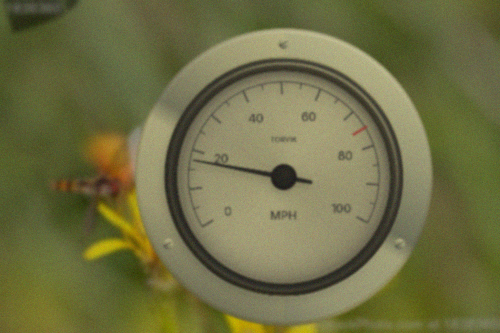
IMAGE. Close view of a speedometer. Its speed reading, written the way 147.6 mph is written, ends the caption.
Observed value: 17.5 mph
